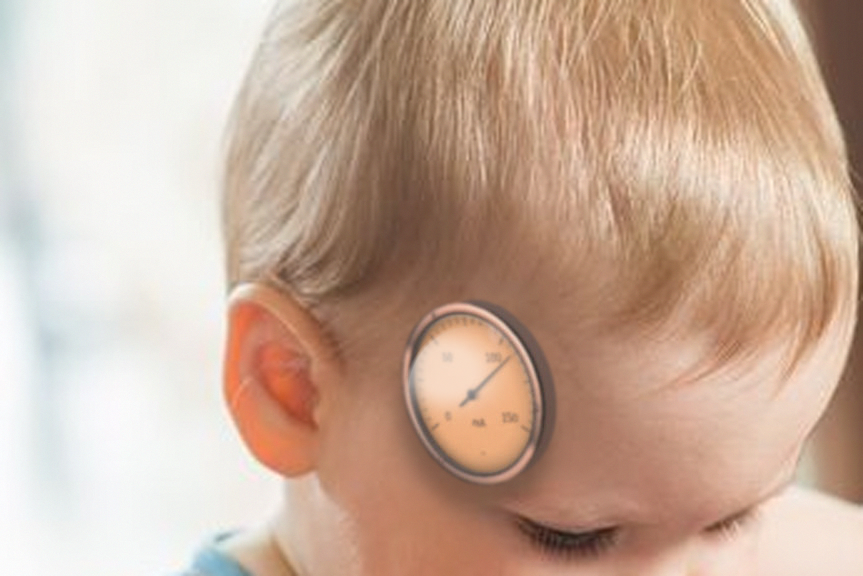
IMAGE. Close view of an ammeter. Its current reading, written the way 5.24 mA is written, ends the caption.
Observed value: 110 mA
